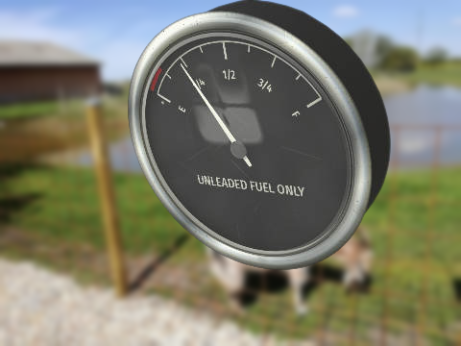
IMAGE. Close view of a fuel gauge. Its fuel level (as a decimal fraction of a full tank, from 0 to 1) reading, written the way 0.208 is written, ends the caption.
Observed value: 0.25
